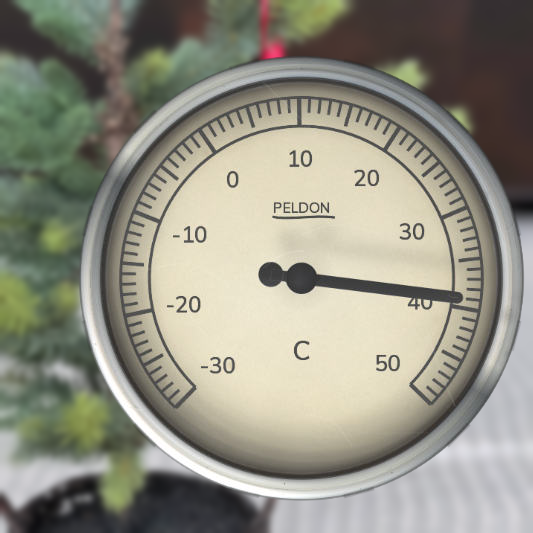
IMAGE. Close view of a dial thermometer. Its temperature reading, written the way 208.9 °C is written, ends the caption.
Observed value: 39 °C
